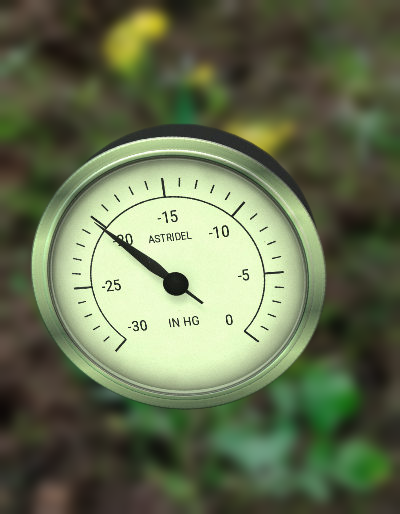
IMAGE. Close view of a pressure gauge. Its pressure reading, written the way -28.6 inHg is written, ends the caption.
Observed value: -20 inHg
